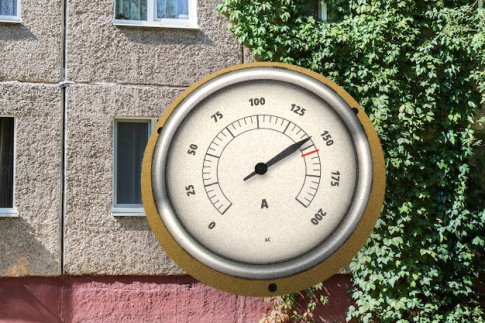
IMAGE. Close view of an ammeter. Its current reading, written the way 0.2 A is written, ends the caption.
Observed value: 145 A
